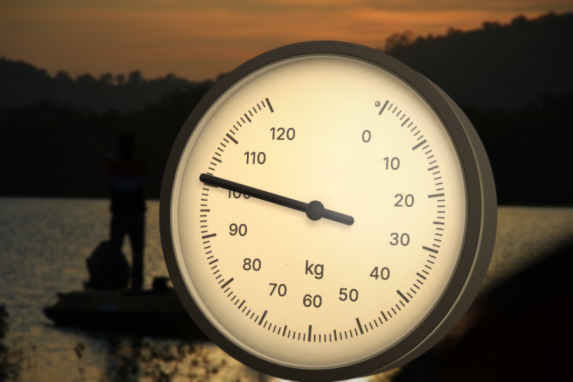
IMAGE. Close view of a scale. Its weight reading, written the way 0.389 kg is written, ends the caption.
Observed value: 101 kg
